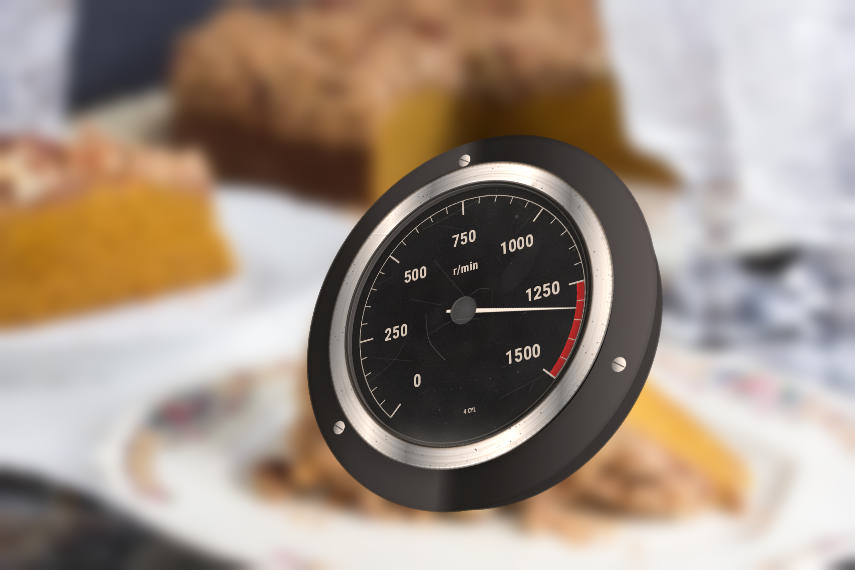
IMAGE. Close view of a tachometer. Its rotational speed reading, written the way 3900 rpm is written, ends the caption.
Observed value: 1325 rpm
